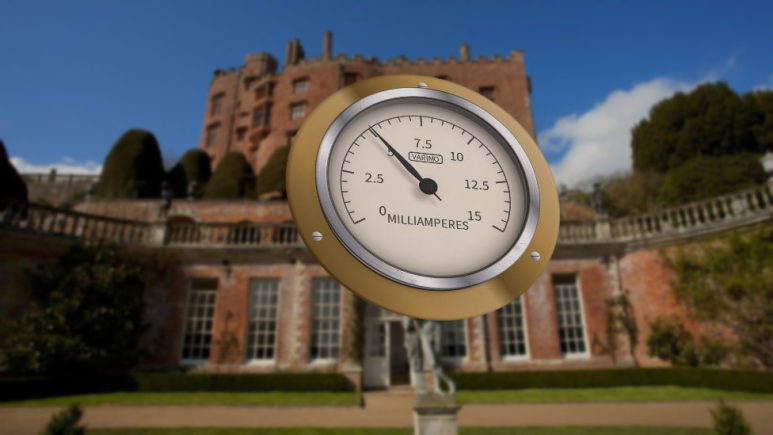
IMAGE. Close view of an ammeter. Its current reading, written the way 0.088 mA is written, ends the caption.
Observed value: 5 mA
